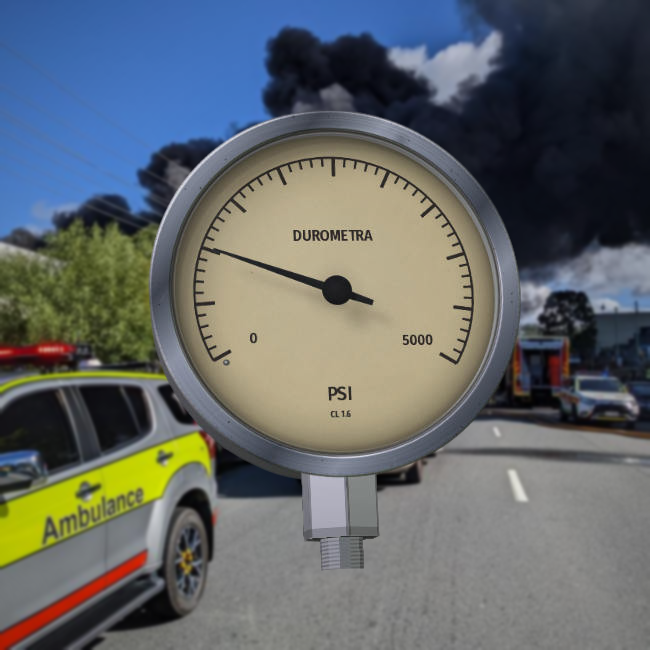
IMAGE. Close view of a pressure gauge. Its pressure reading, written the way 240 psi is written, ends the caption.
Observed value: 1000 psi
